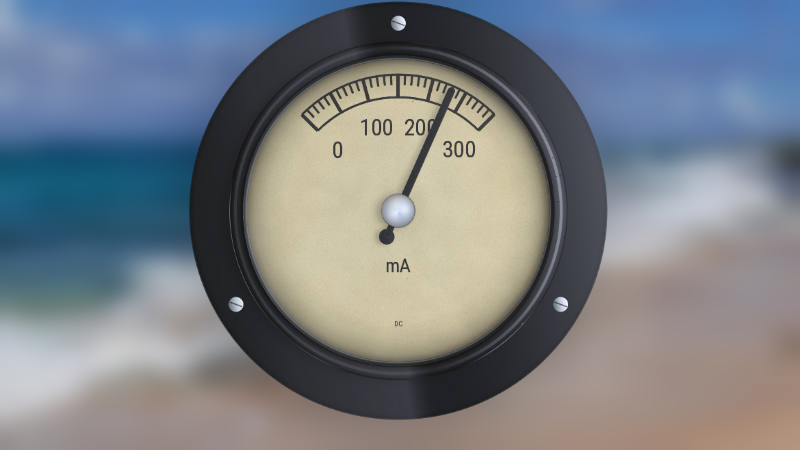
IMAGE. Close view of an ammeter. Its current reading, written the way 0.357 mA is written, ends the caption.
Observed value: 230 mA
